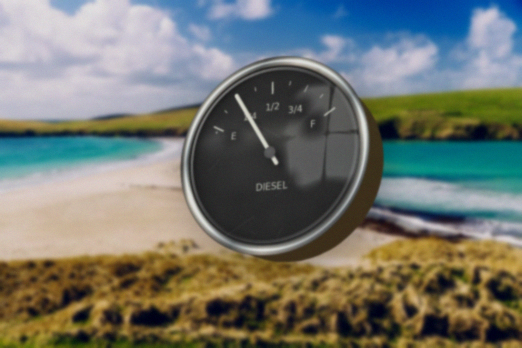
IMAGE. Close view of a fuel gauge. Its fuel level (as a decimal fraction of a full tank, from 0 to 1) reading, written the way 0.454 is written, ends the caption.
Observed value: 0.25
